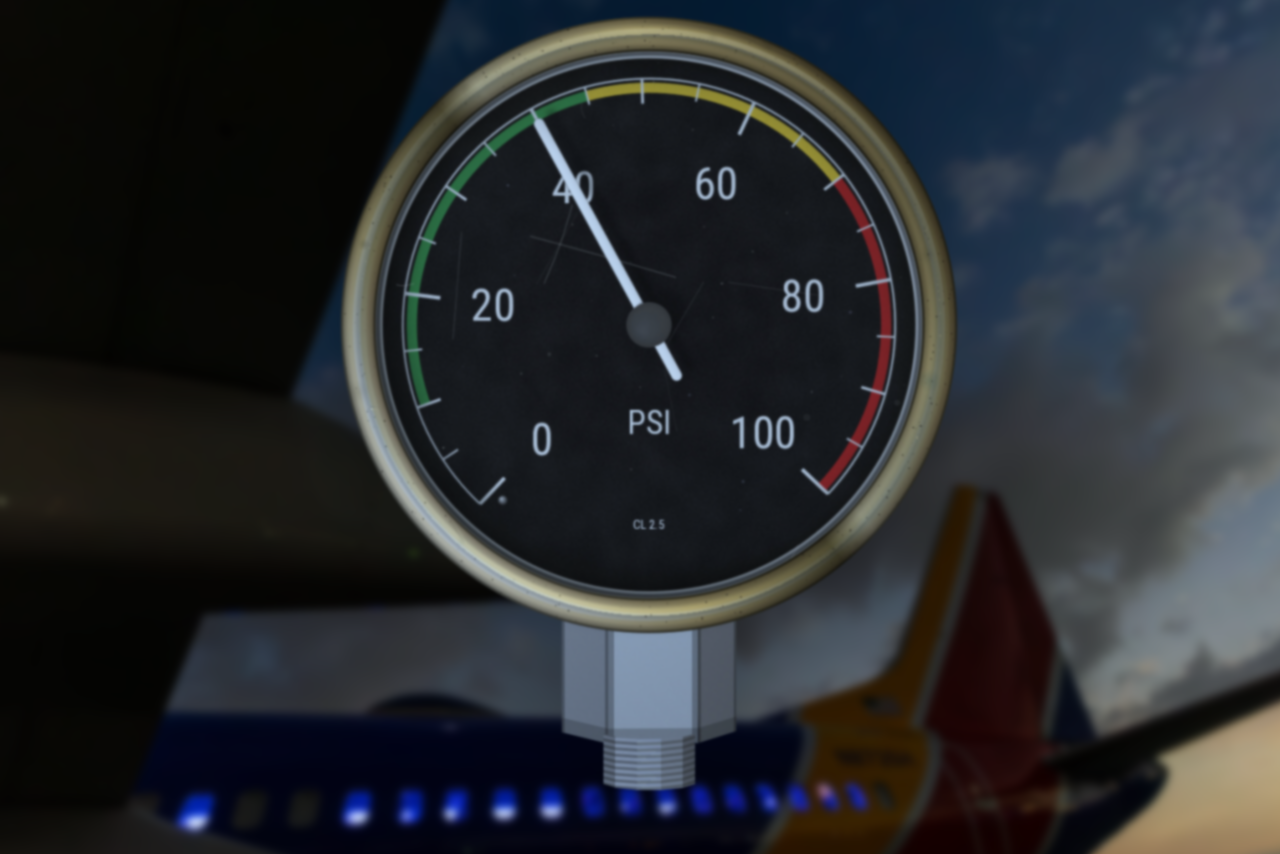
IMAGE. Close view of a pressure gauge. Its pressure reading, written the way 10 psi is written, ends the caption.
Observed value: 40 psi
